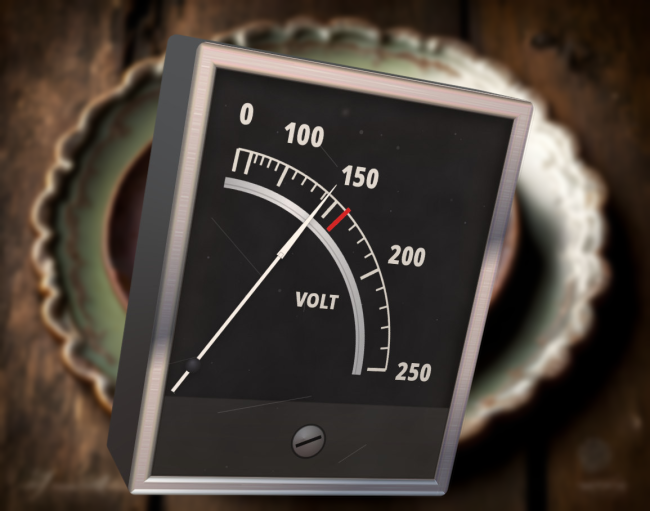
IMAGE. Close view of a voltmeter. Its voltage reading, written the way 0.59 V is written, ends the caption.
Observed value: 140 V
